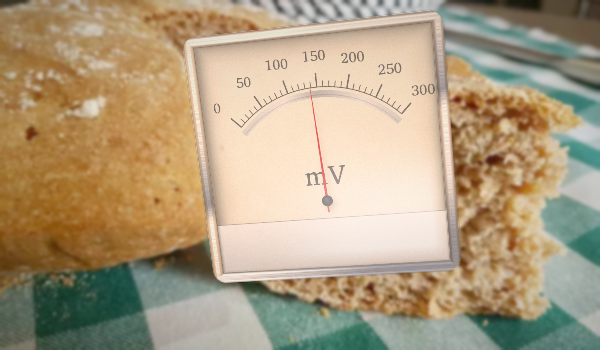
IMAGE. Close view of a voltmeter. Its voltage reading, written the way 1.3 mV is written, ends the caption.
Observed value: 140 mV
